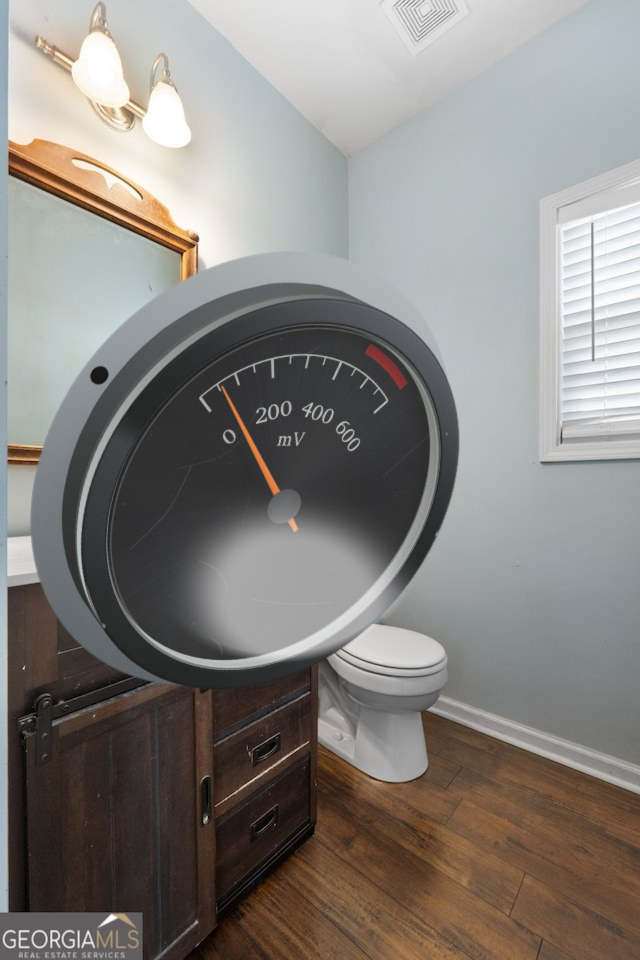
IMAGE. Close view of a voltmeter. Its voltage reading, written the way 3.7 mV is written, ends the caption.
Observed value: 50 mV
